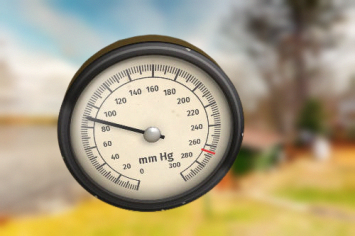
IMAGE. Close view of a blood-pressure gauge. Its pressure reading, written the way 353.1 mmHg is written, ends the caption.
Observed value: 90 mmHg
